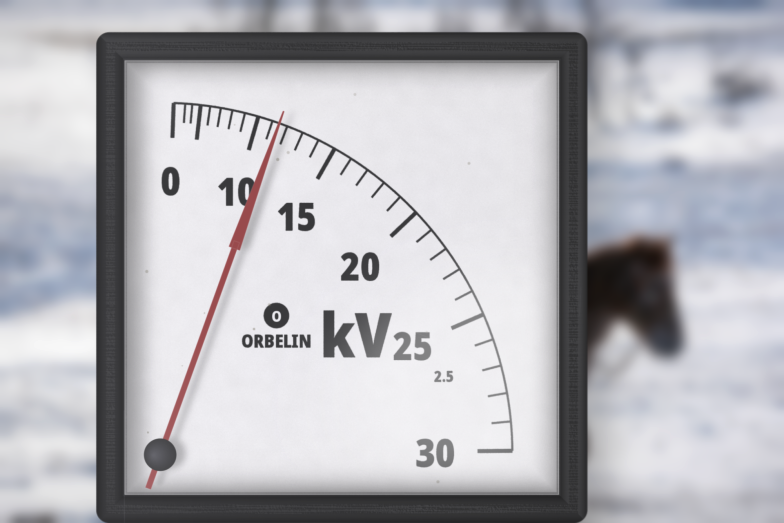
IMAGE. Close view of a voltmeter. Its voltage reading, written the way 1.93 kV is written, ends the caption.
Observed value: 11.5 kV
